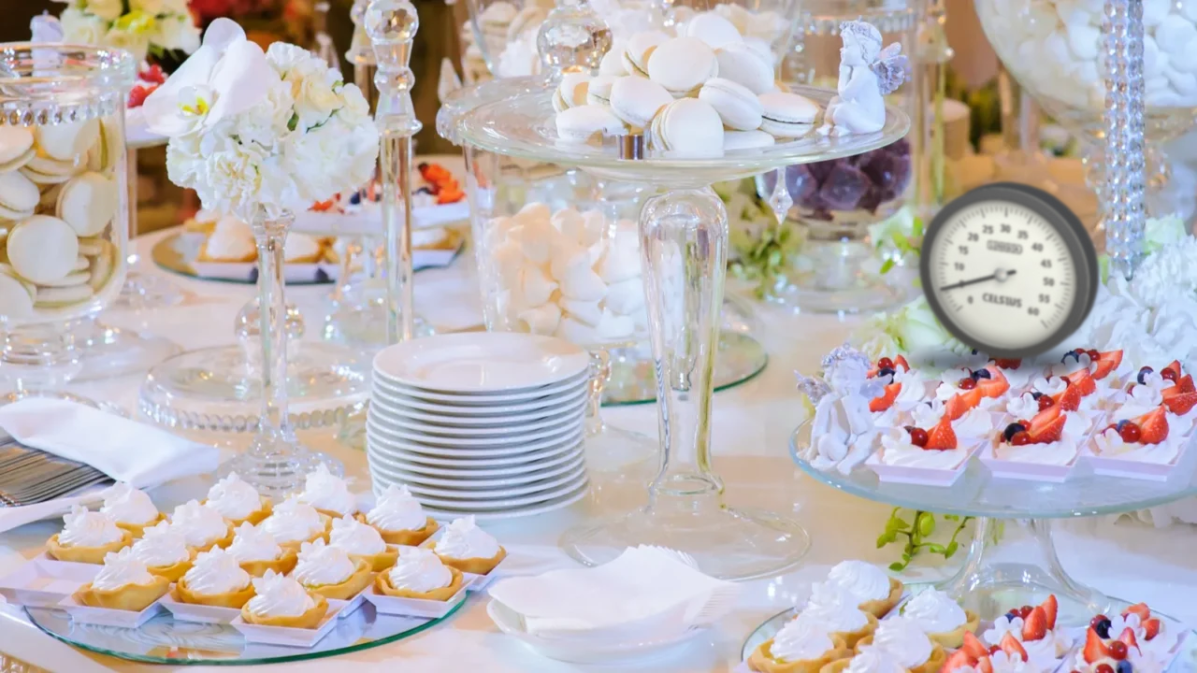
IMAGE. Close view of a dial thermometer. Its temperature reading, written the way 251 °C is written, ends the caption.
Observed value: 5 °C
